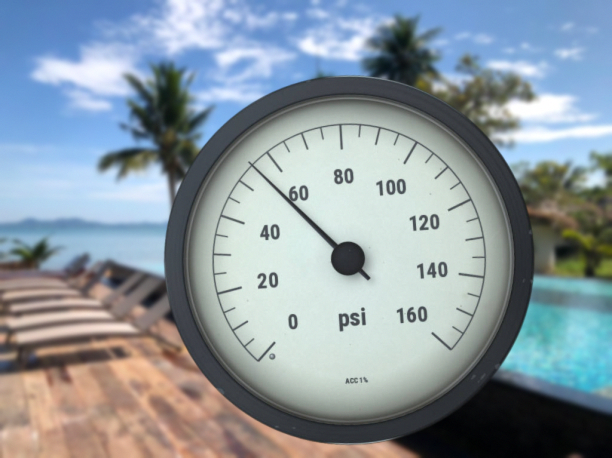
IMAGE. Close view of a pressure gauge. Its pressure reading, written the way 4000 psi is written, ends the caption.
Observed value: 55 psi
